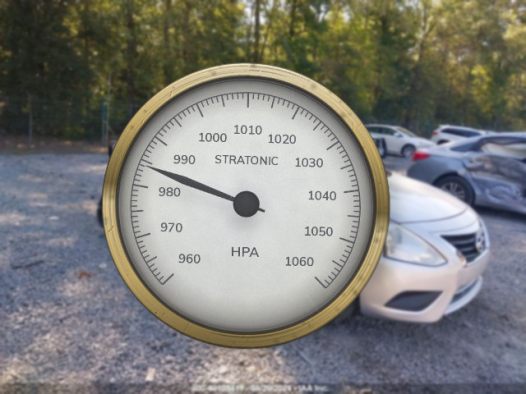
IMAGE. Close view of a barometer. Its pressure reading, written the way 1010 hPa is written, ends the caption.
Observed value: 984 hPa
